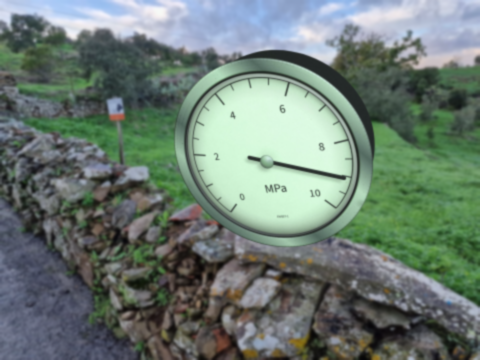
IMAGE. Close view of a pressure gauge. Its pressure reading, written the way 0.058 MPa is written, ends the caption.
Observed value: 9 MPa
